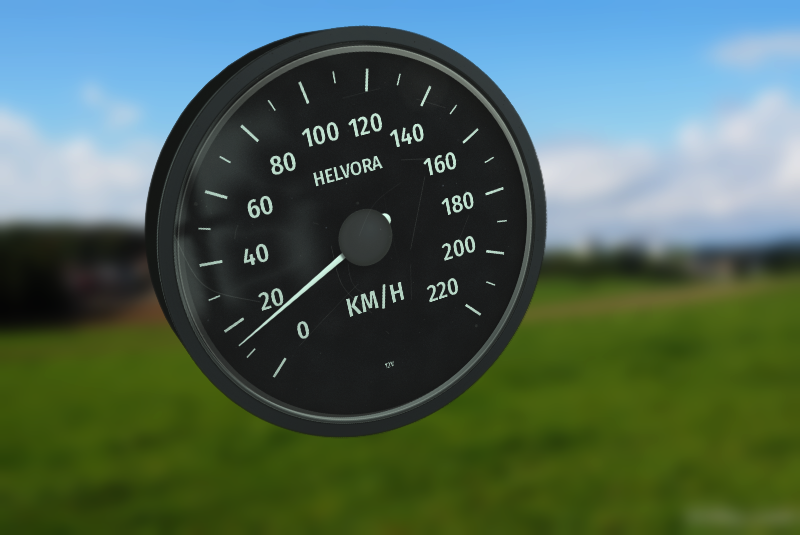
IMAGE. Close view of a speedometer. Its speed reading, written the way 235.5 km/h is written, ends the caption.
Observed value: 15 km/h
